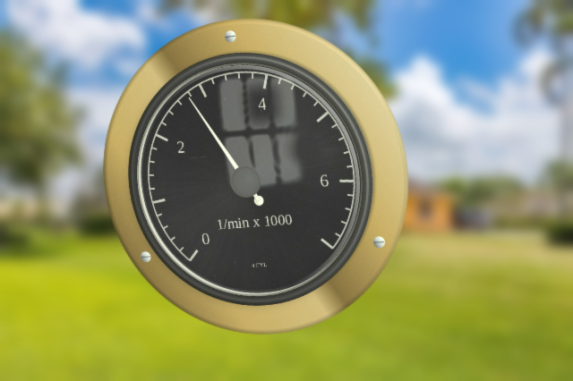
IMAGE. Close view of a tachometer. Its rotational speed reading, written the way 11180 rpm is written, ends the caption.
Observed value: 2800 rpm
